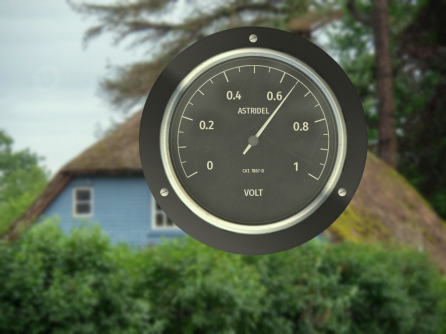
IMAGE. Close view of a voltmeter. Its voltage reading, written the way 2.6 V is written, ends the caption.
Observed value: 0.65 V
